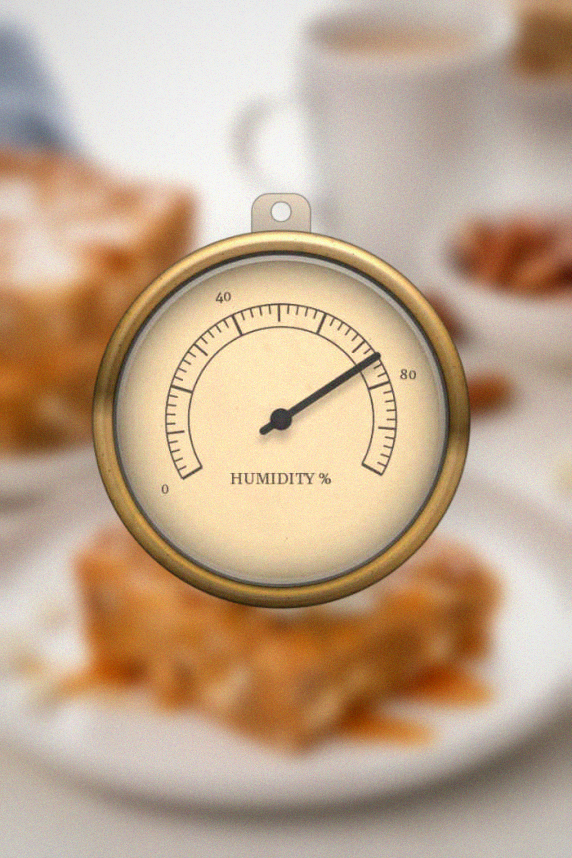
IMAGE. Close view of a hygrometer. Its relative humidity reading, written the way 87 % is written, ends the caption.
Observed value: 74 %
